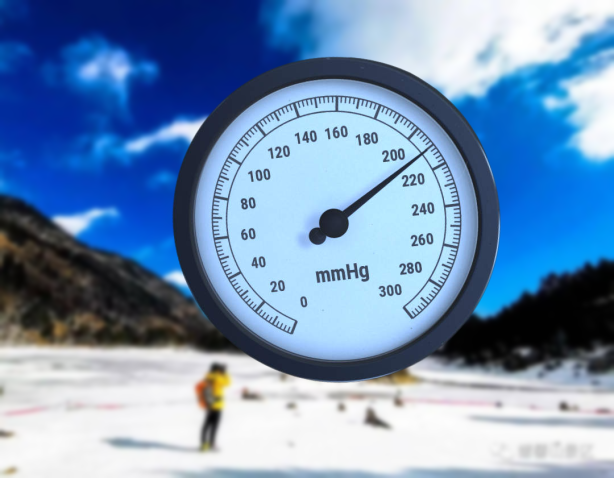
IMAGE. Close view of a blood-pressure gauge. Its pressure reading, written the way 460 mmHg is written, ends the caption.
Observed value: 210 mmHg
